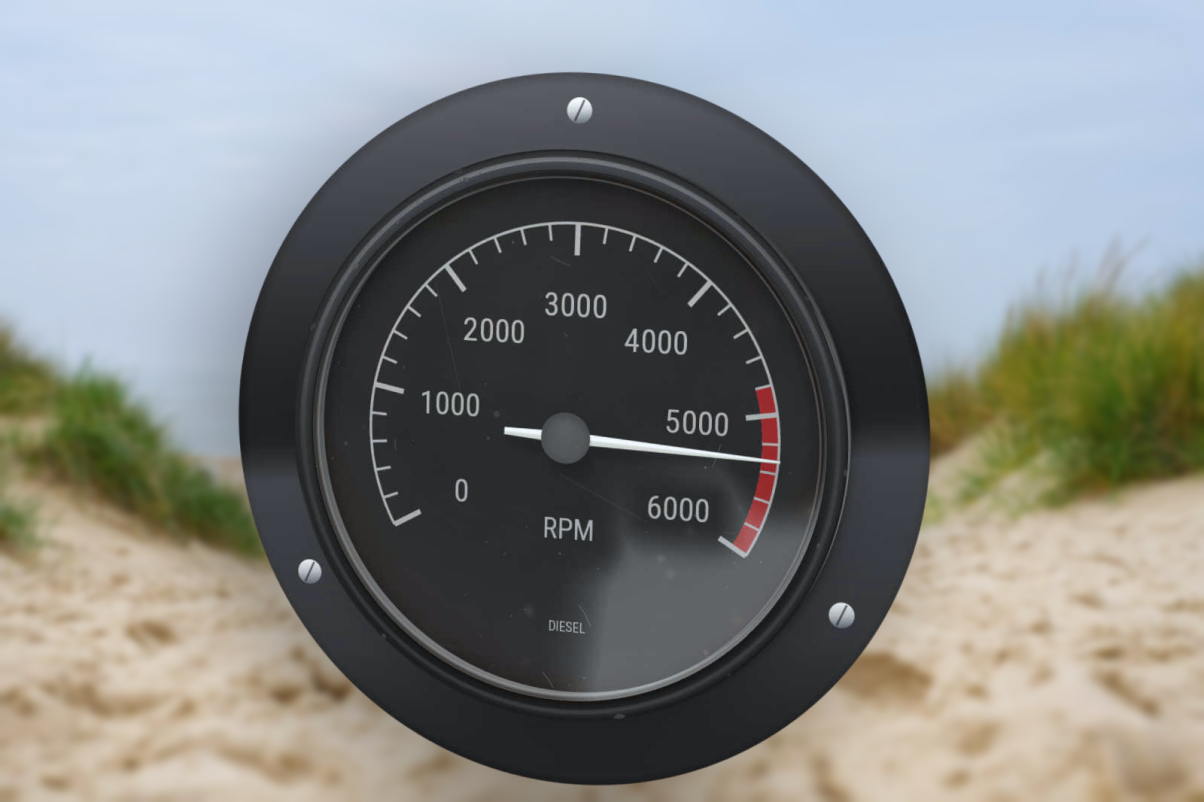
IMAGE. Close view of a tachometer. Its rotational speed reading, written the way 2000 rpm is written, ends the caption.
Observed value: 5300 rpm
